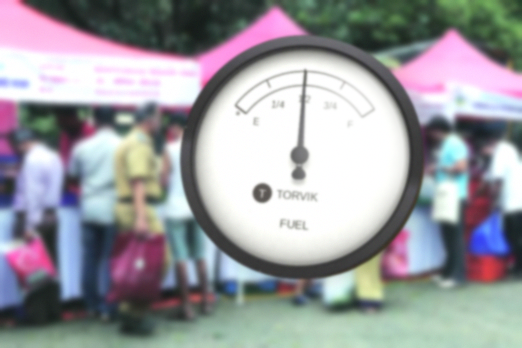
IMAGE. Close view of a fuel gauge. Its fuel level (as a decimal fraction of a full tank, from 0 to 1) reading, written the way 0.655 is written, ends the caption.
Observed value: 0.5
